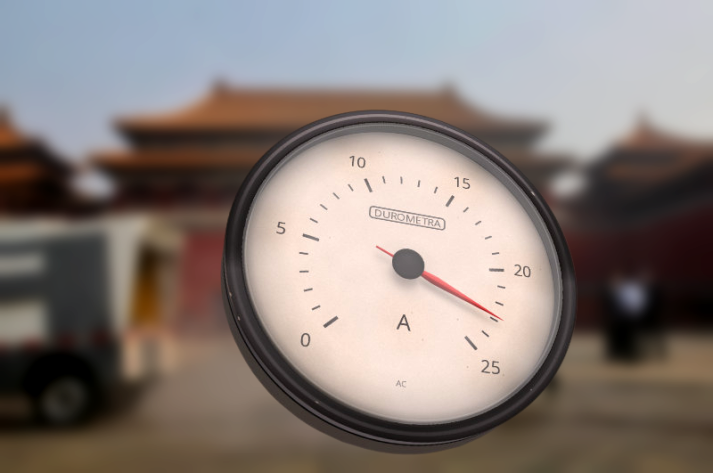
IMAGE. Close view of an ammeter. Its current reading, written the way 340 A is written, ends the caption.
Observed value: 23 A
